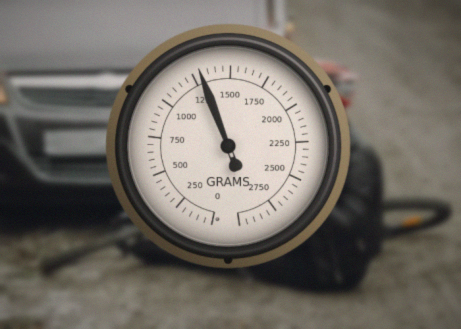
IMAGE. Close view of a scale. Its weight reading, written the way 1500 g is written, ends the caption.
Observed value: 1300 g
